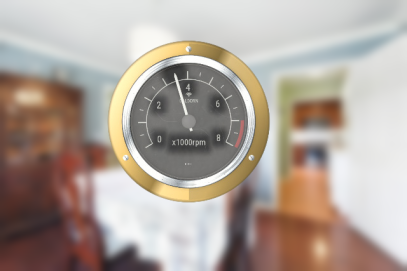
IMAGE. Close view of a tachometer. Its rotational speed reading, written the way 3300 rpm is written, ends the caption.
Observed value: 3500 rpm
